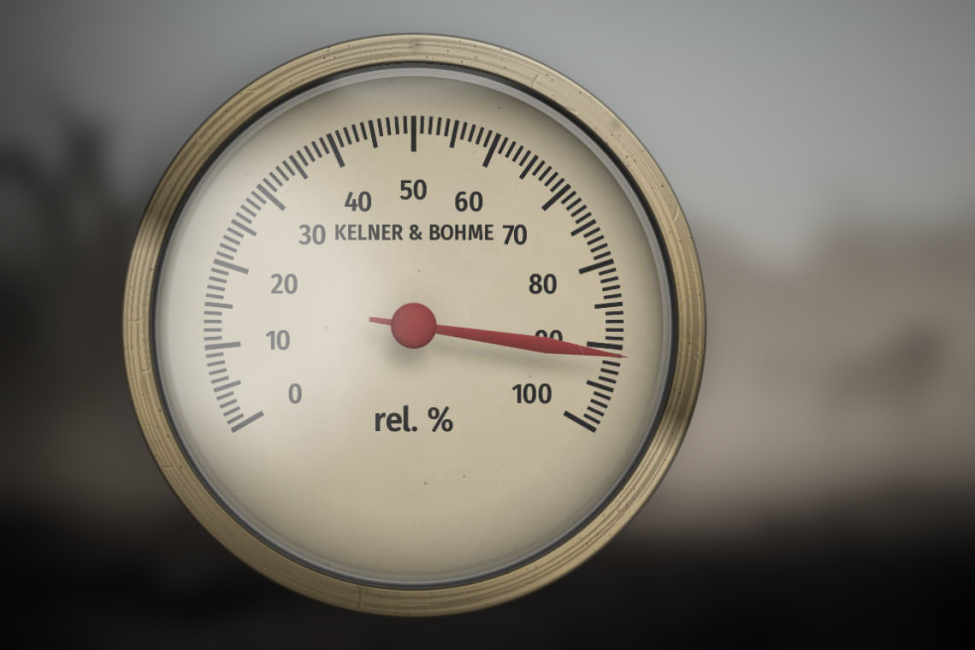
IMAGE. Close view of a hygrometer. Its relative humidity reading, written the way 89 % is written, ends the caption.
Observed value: 91 %
